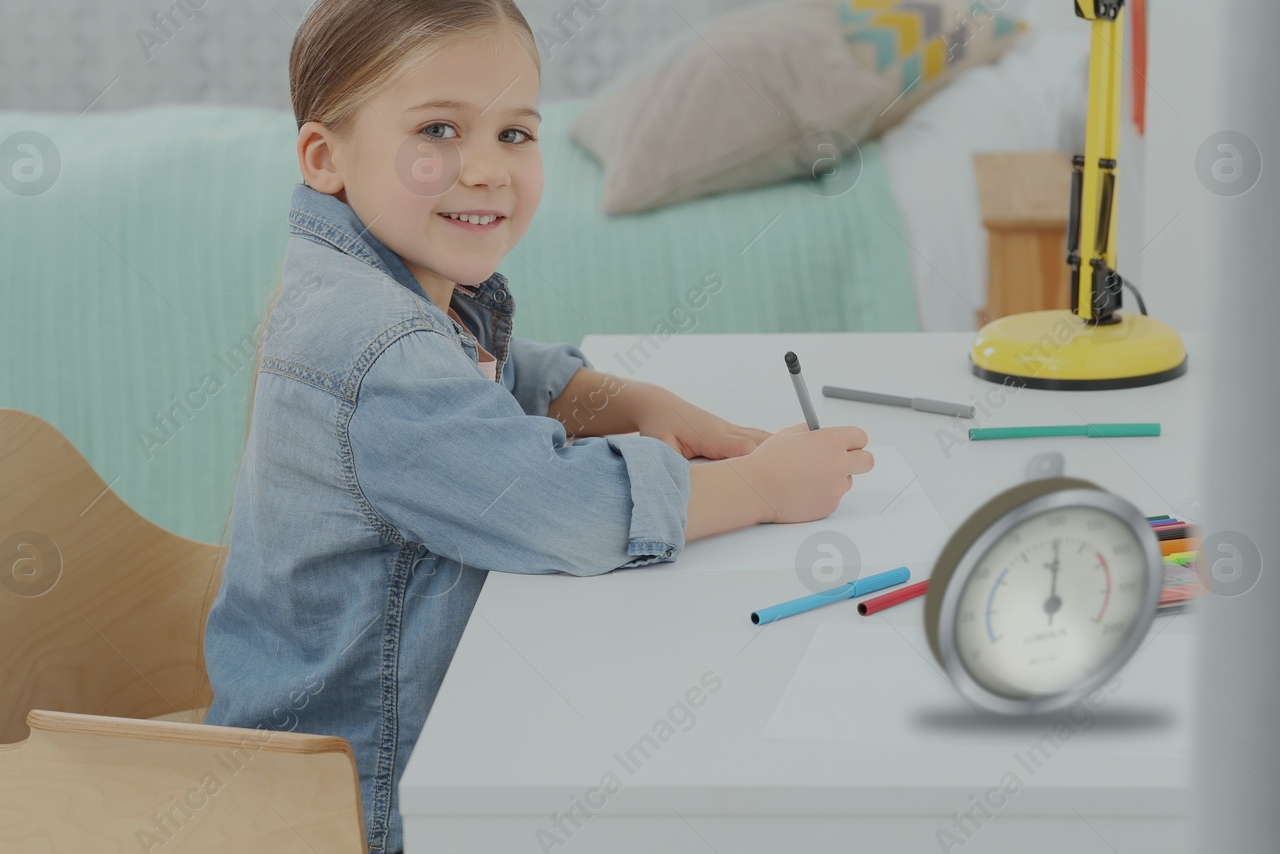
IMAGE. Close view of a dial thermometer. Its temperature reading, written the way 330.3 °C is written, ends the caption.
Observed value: 100 °C
